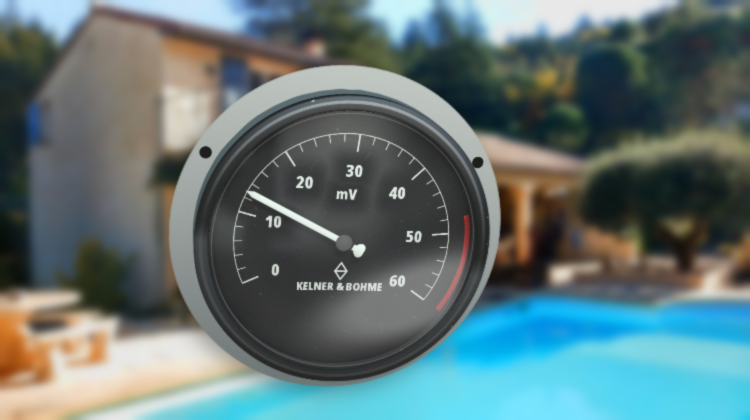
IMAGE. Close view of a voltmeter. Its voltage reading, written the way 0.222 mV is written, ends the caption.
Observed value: 13 mV
